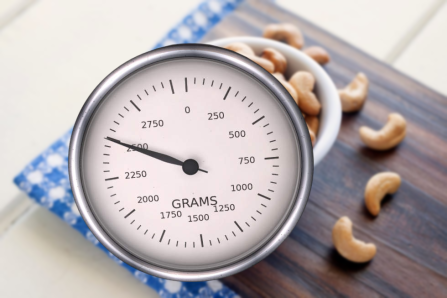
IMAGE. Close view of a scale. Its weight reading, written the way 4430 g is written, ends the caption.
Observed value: 2500 g
